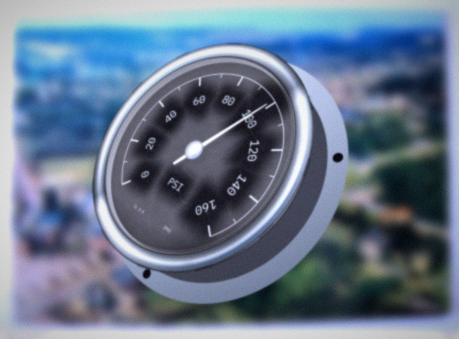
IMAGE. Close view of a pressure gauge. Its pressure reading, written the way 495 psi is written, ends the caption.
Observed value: 100 psi
